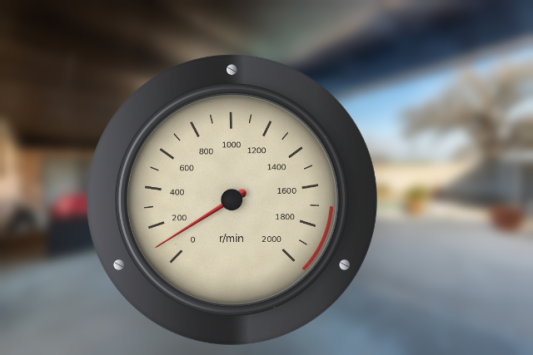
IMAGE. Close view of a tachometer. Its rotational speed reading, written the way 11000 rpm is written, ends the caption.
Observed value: 100 rpm
